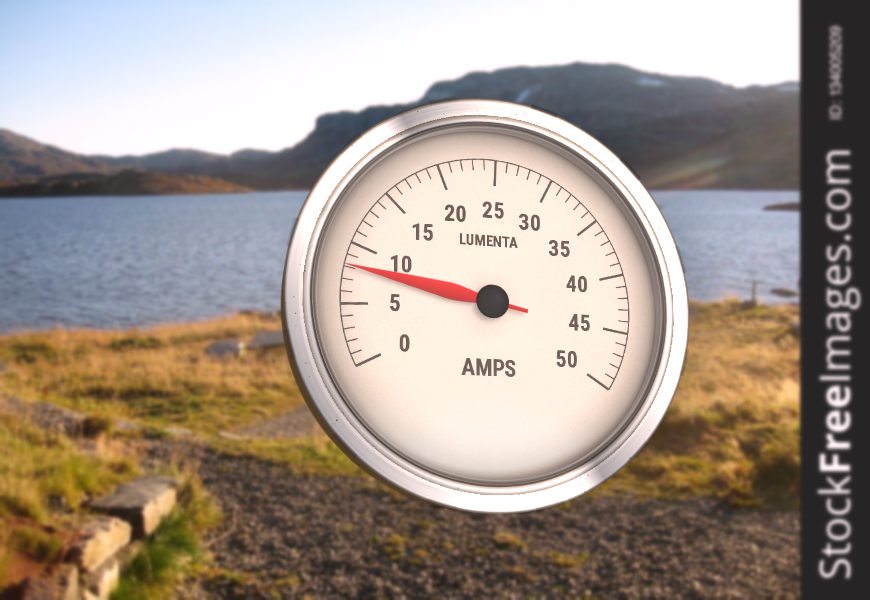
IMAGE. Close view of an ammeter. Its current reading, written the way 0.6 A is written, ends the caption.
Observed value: 8 A
